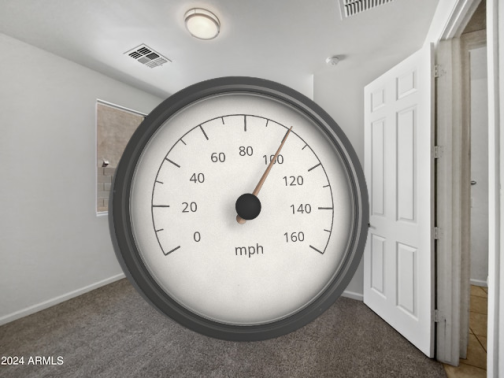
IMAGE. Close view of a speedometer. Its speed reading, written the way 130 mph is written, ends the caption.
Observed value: 100 mph
